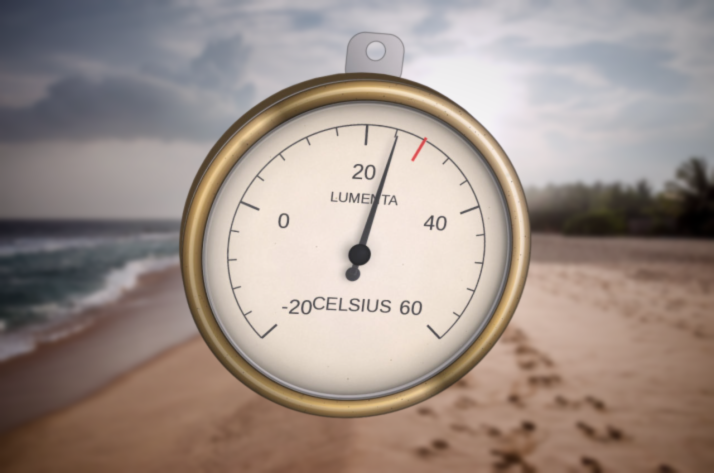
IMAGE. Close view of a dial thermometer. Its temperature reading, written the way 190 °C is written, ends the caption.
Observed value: 24 °C
